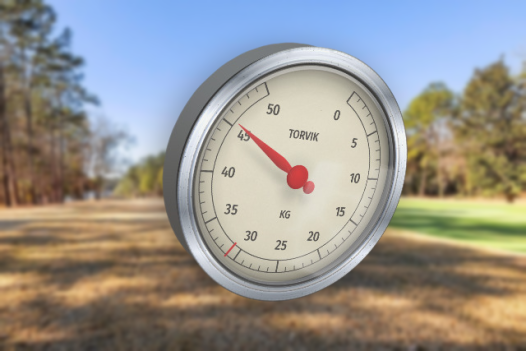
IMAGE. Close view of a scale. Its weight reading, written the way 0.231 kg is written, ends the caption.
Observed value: 45.5 kg
